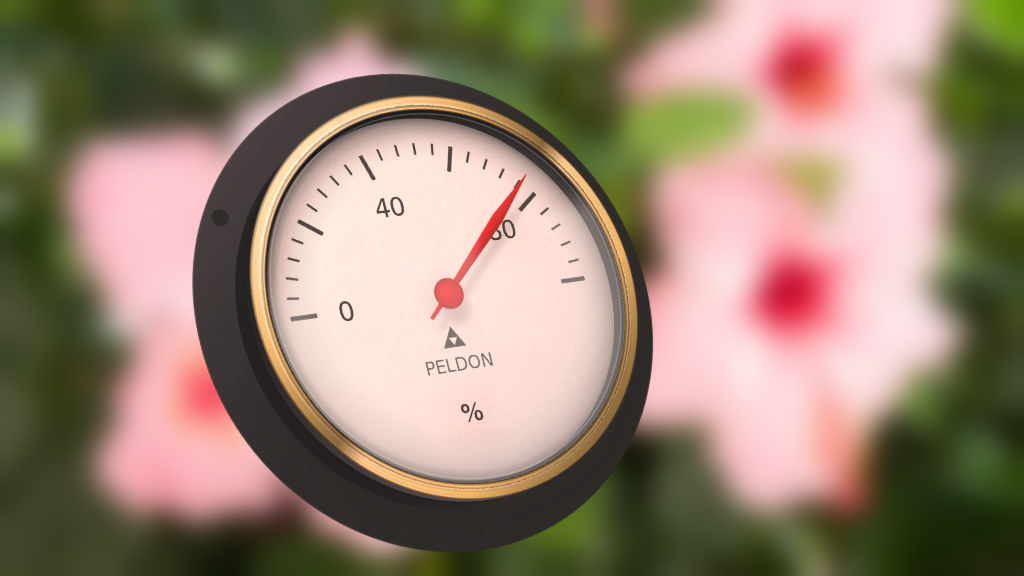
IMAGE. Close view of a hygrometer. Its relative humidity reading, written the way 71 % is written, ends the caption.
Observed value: 76 %
